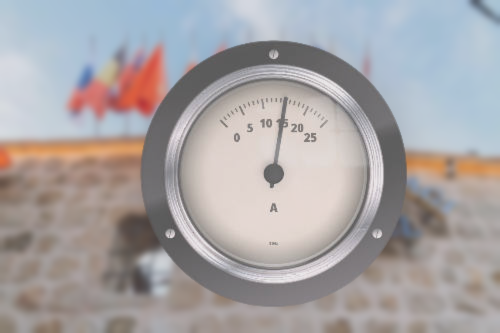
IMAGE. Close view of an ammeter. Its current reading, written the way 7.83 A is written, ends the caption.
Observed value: 15 A
